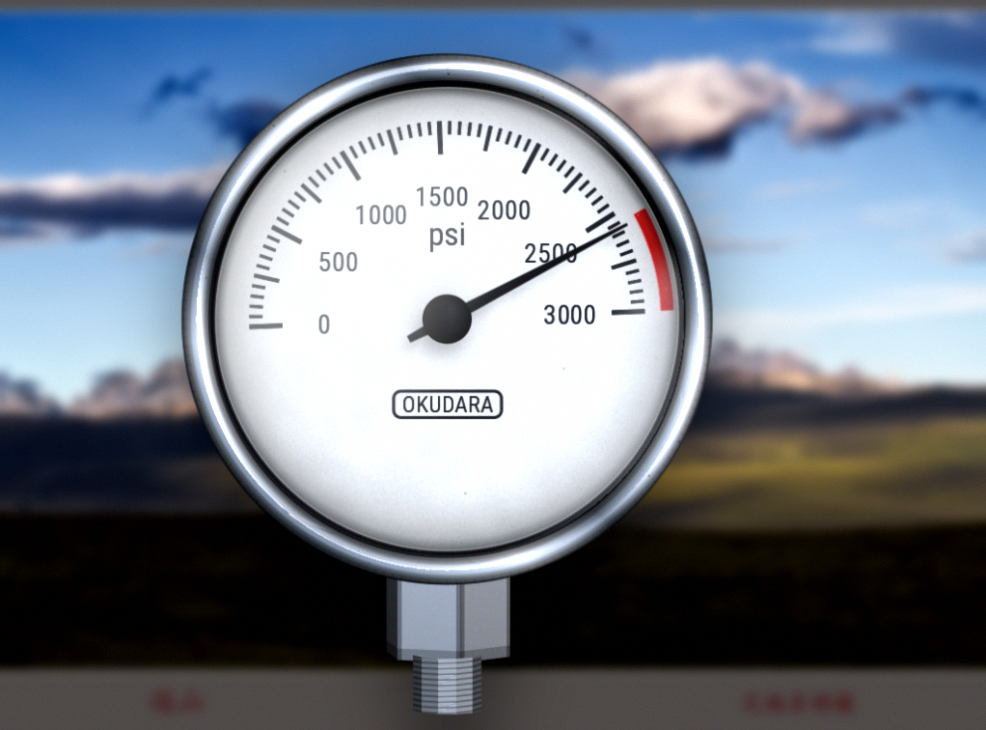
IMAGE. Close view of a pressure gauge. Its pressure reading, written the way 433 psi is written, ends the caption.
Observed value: 2575 psi
